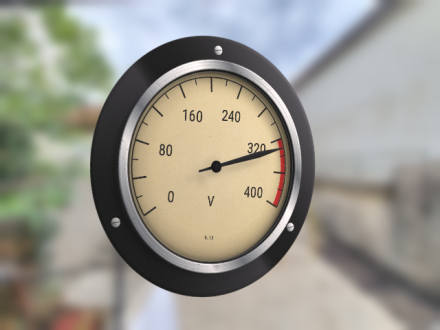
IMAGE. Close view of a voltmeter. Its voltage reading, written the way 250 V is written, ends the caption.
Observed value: 330 V
